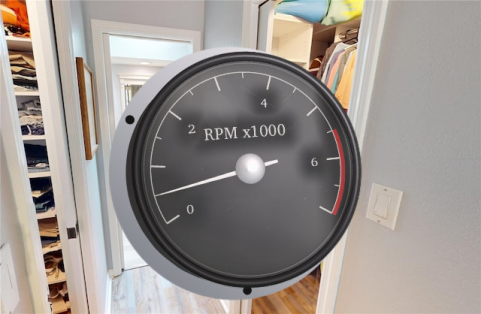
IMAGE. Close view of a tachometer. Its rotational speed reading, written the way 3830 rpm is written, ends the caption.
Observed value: 500 rpm
